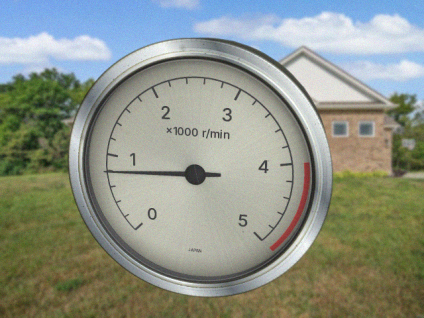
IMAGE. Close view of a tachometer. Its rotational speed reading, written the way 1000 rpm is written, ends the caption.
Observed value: 800 rpm
